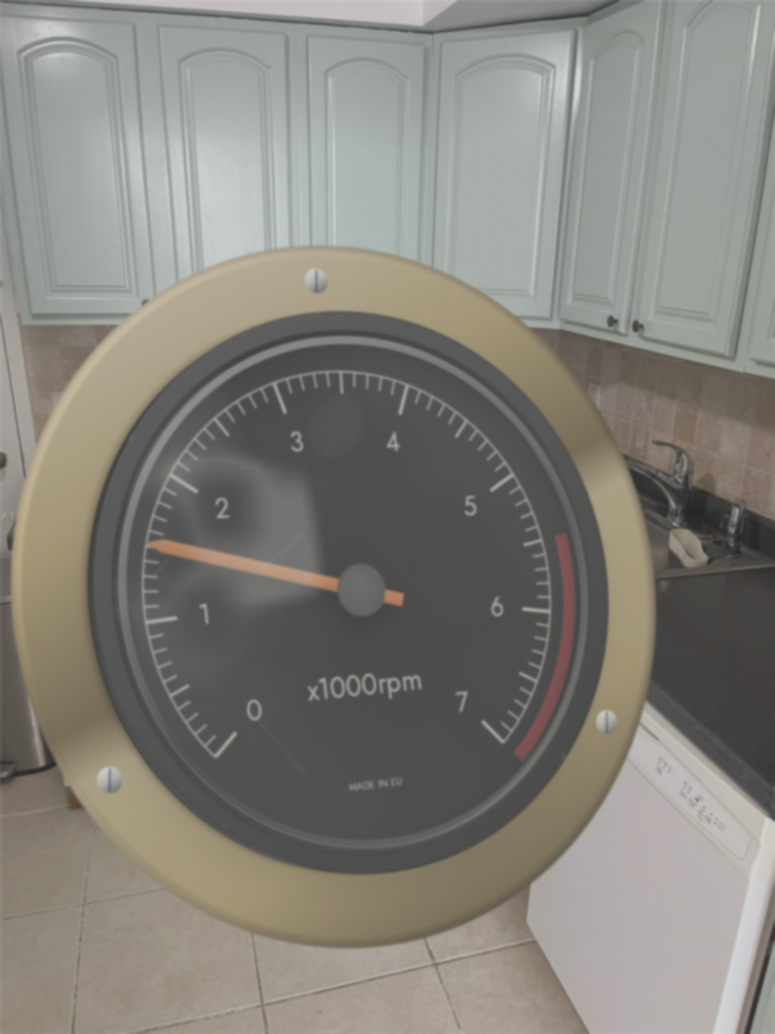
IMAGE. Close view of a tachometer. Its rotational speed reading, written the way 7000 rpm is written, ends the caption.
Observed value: 1500 rpm
